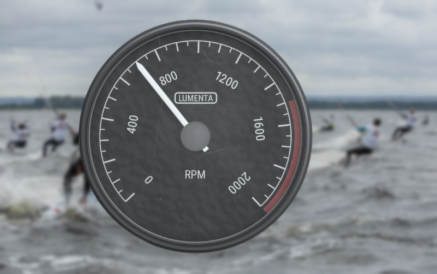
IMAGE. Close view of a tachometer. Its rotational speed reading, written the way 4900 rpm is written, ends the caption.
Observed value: 700 rpm
